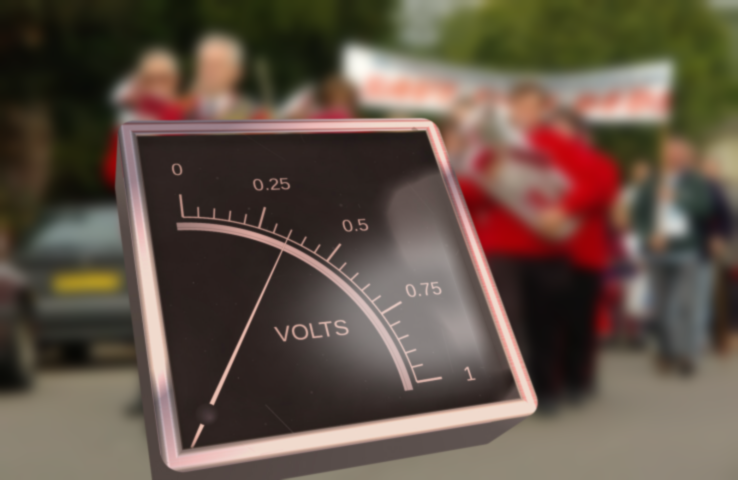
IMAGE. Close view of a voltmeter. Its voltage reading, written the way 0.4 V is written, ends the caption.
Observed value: 0.35 V
